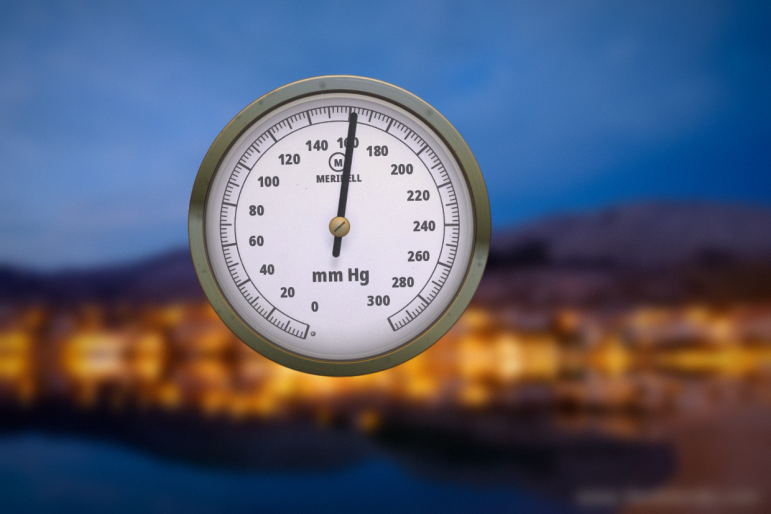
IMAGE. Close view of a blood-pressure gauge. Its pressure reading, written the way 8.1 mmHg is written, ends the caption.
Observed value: 162 mmHg
